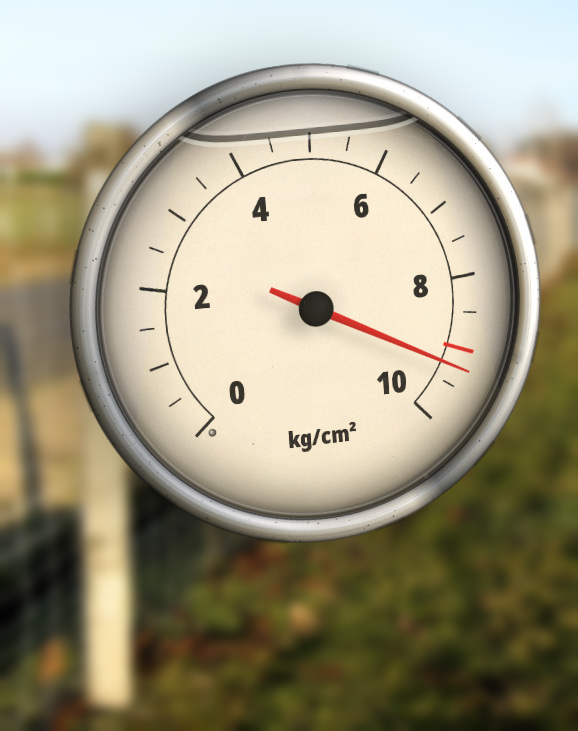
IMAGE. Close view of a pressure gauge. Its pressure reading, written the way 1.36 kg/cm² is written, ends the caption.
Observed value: 9.25 kg/cm²
